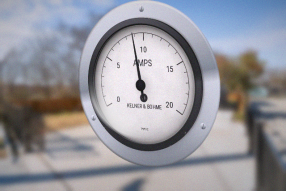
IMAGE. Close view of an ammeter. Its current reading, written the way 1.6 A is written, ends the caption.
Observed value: 9 A
